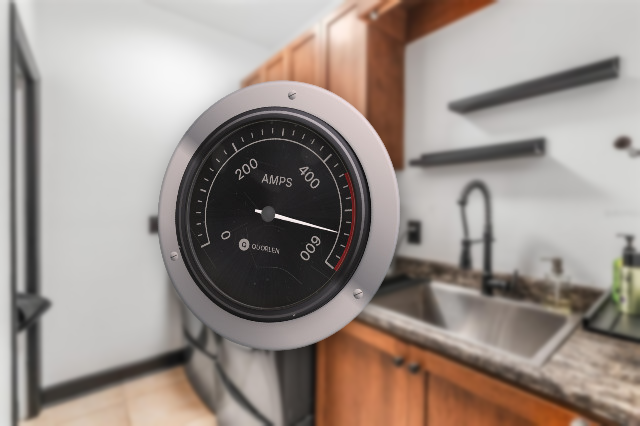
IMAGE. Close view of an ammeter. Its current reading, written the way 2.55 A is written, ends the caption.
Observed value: 540 A
